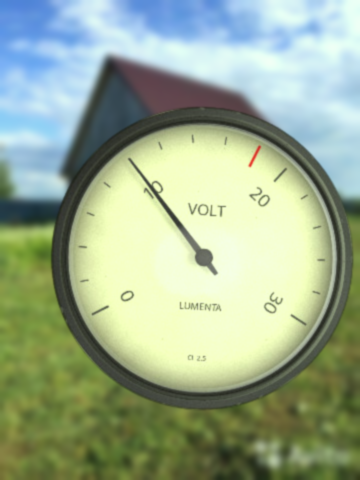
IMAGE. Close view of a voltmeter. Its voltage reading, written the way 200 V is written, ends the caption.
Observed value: 10 V
